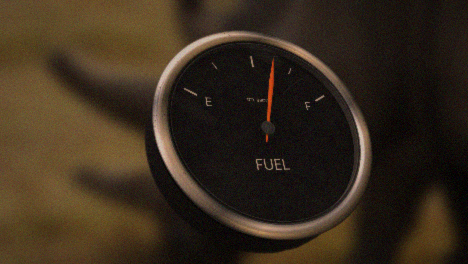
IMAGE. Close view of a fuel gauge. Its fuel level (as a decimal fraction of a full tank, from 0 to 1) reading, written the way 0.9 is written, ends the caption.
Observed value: 0.625
